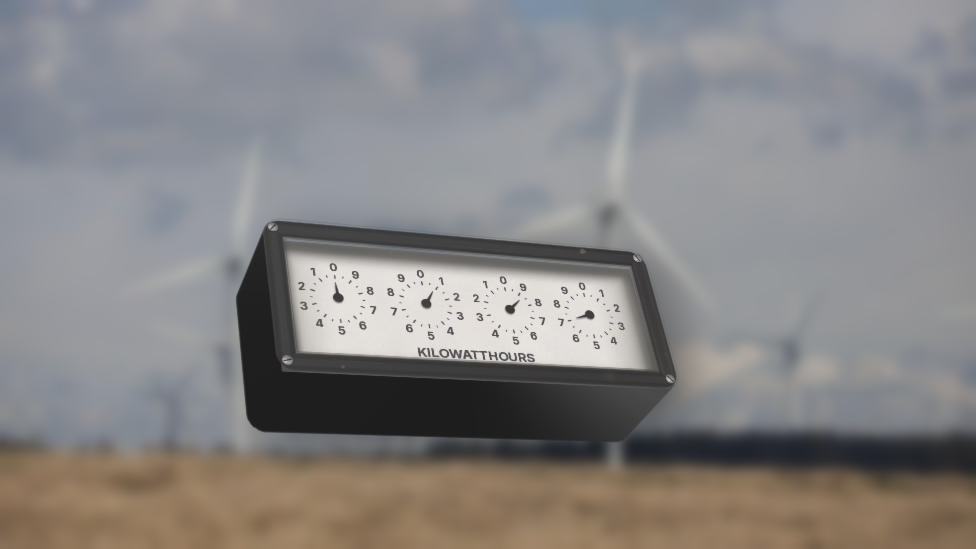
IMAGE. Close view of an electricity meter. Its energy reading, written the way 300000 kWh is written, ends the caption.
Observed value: 87 kWh
